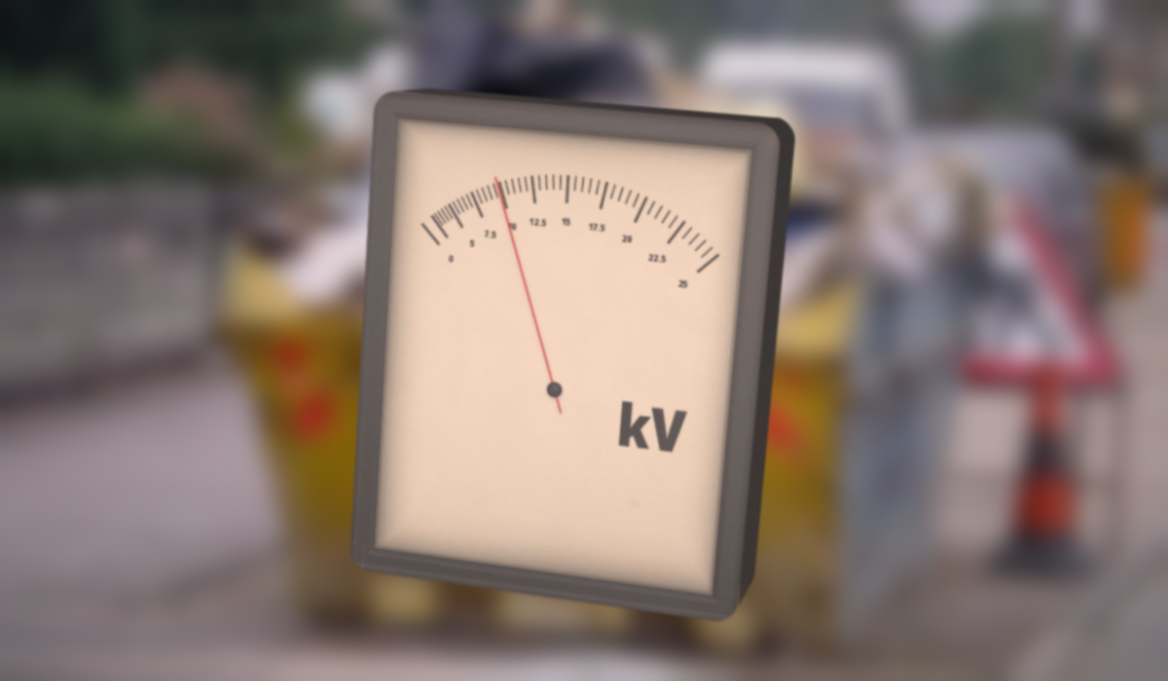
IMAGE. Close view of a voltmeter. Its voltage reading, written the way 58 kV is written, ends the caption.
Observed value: 10 kV
